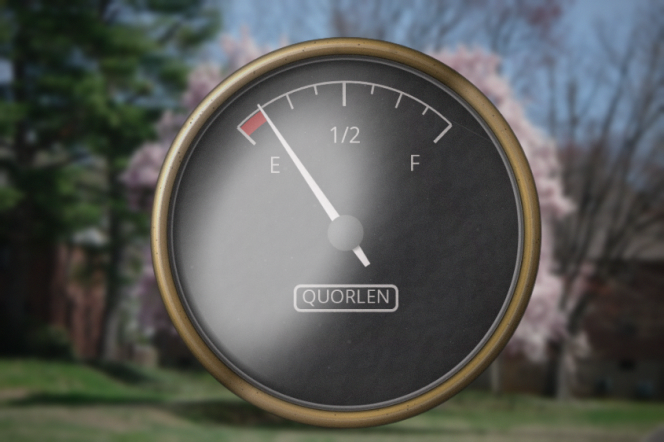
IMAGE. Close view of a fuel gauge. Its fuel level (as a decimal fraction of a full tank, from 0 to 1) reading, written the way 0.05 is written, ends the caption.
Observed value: 0.125
